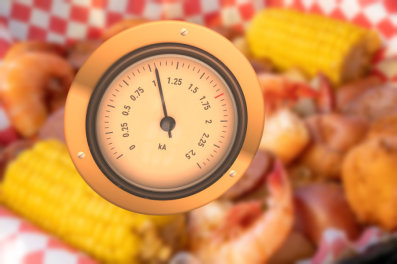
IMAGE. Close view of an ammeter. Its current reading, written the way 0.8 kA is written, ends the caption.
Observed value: 1.05 kA
